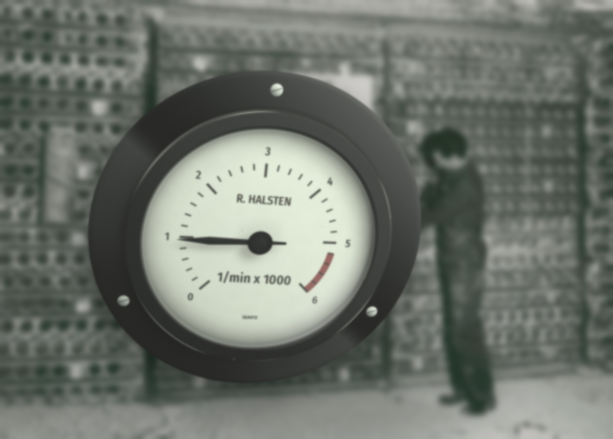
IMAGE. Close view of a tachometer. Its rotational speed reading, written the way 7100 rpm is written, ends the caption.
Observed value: 1000 rpm
